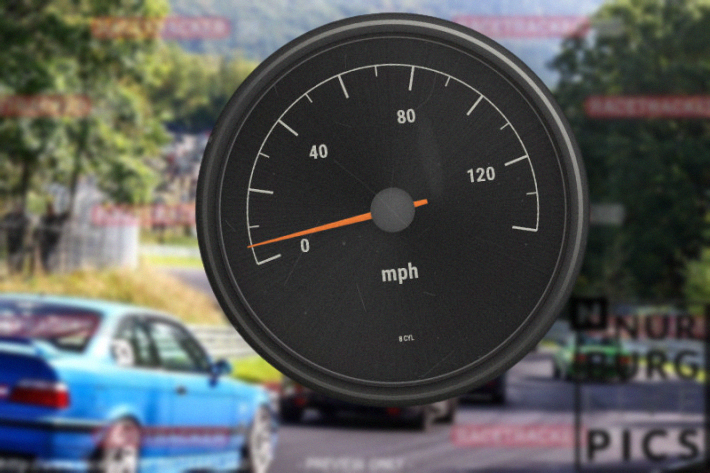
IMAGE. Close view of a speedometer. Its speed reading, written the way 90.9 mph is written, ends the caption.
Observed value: 5 mph
